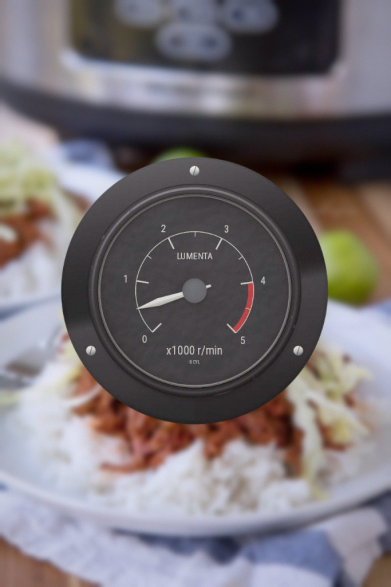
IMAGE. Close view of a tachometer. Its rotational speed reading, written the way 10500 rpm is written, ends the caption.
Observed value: 500 rpm
